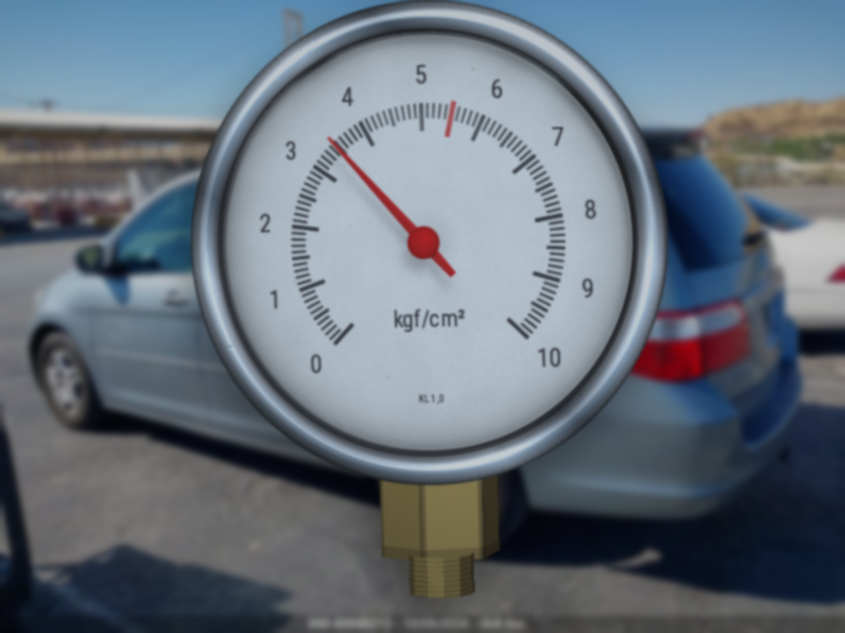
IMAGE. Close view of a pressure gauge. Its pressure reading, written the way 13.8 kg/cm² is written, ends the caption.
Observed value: 3.5 kg/cm²
